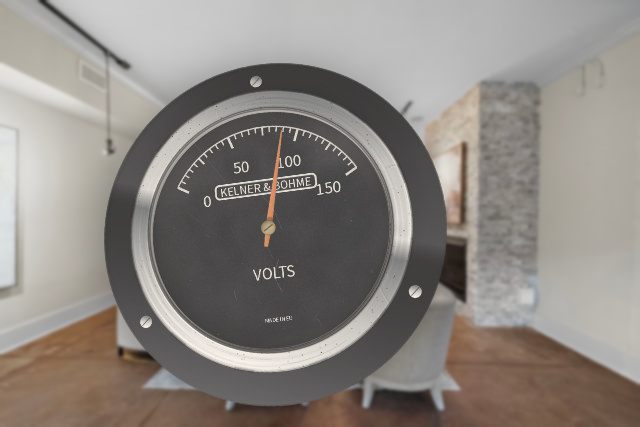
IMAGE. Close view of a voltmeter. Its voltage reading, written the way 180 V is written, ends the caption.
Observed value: 90 V
